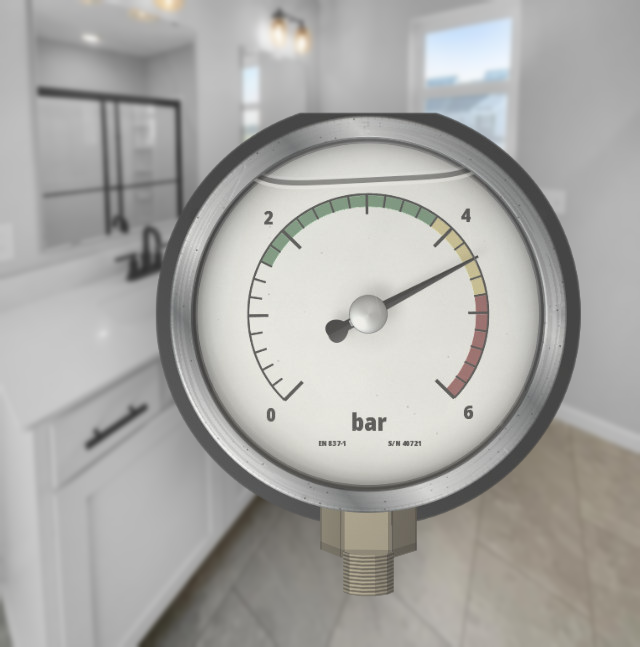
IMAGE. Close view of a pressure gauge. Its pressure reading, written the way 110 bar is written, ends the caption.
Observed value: 4.4 bar
